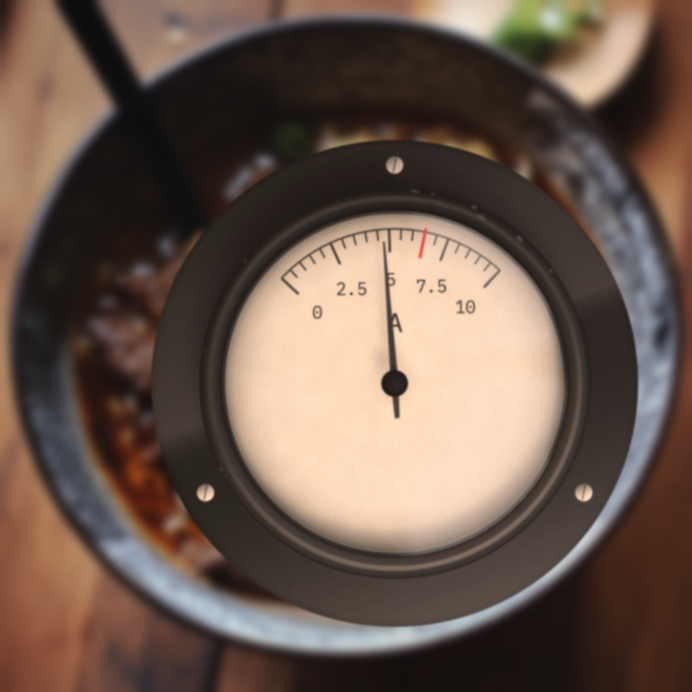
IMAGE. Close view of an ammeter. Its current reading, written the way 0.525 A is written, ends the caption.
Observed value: 4.75 A
